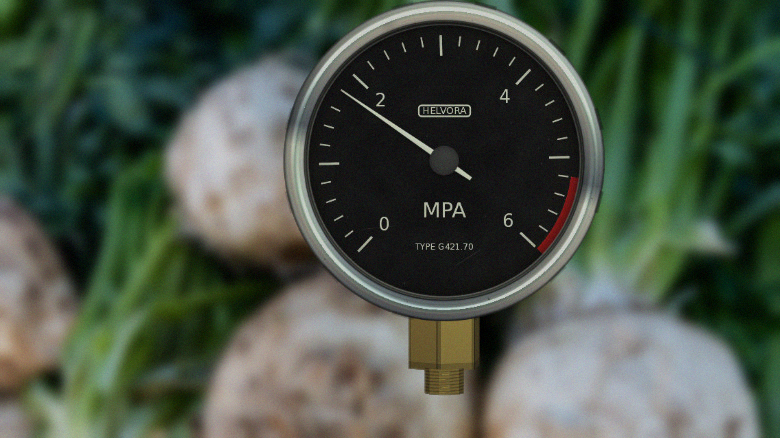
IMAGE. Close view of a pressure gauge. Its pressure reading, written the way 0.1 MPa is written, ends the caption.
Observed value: 1.8 MPa
